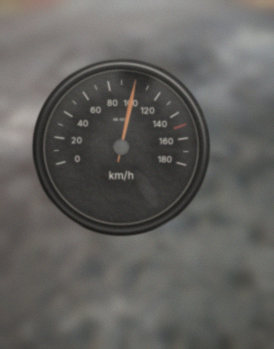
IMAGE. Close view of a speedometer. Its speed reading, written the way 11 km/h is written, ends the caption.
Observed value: 100 km/h
